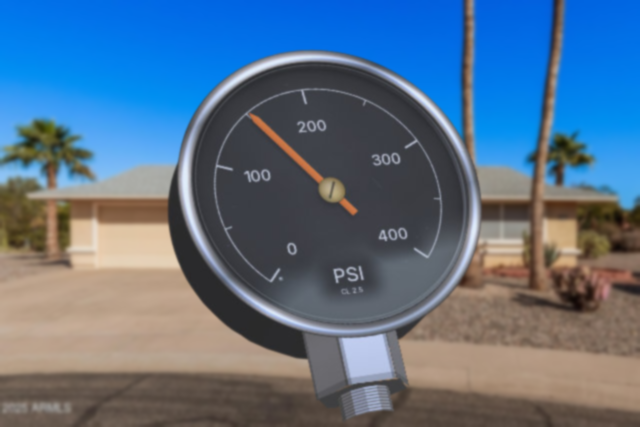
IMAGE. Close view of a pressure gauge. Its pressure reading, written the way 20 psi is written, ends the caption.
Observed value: 150 psi
